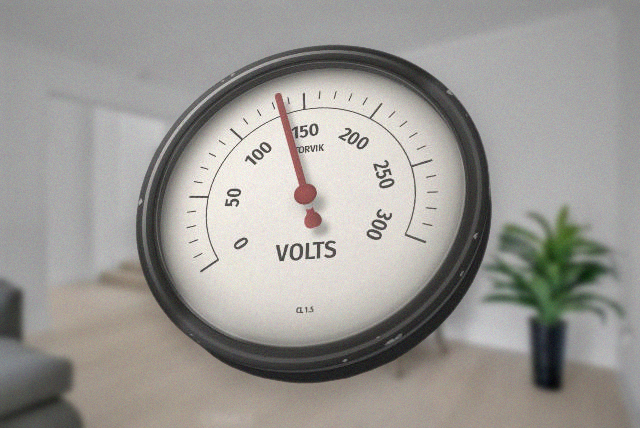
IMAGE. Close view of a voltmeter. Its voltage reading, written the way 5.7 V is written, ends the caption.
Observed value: 135 V
